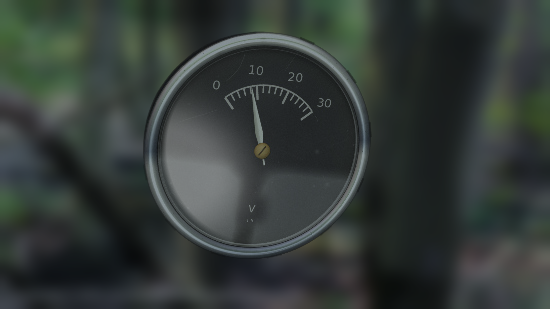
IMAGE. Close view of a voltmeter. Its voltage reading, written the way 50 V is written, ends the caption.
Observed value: 8 V
